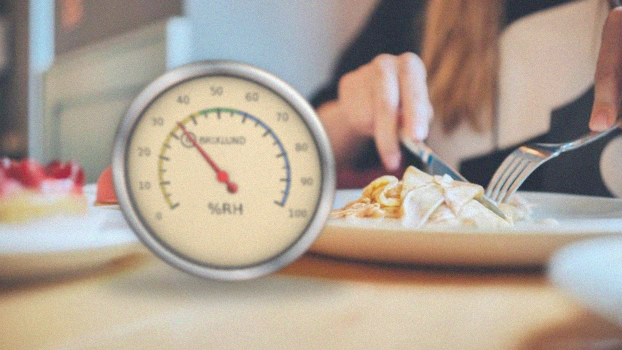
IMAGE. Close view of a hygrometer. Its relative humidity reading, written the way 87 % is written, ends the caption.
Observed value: 35 %
